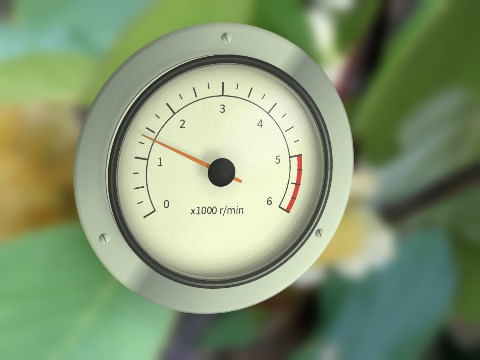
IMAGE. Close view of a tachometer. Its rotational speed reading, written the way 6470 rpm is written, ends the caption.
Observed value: 1375 rpm
